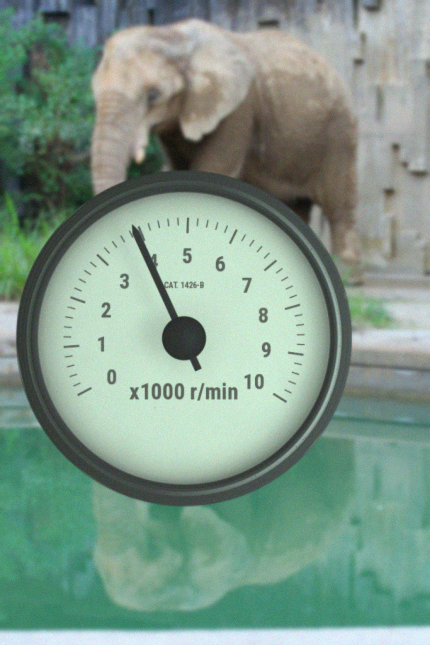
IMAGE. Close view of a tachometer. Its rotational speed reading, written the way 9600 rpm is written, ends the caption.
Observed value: 3900 rpm
